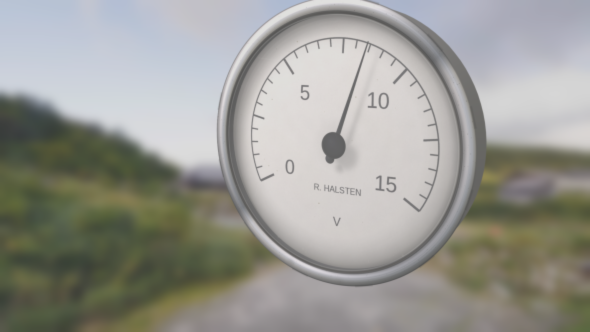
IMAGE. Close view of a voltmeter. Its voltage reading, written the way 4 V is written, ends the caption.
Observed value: 8.5 V
